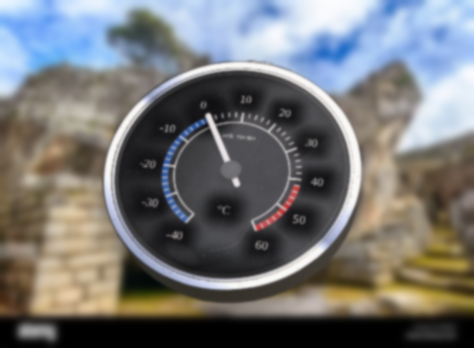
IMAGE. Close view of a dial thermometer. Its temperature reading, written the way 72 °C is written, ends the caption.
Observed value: 0 °C
